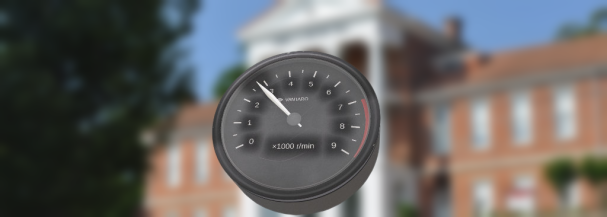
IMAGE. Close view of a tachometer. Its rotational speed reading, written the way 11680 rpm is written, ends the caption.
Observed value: 2750 rpm
